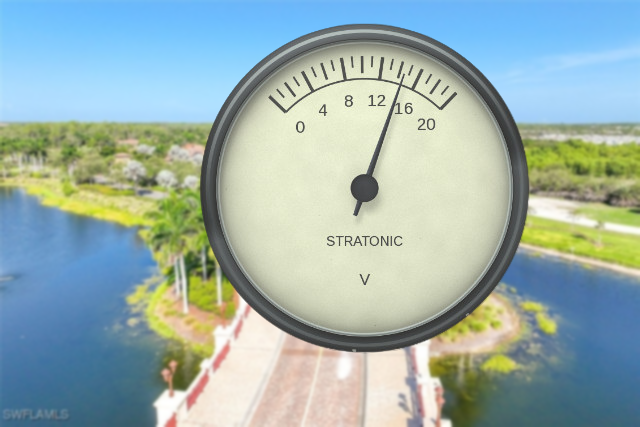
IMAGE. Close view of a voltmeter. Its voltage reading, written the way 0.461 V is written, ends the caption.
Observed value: 14.5 V
